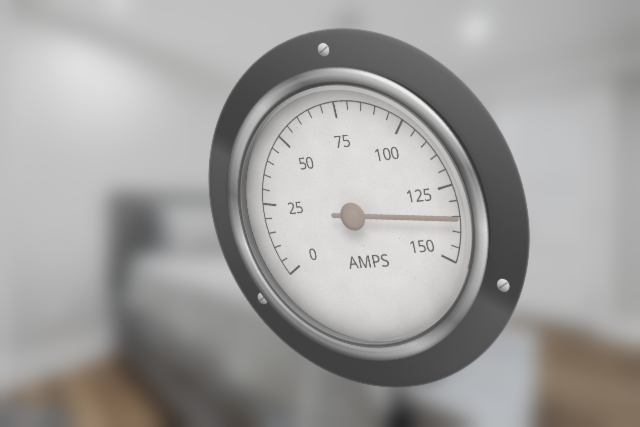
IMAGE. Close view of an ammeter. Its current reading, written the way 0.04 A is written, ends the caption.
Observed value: 135 A
